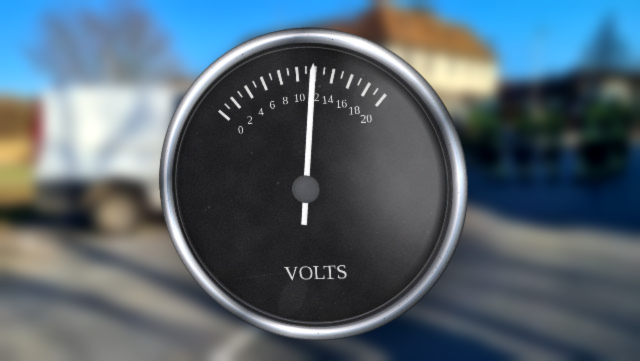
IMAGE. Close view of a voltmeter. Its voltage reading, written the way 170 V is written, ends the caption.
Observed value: 12 V
